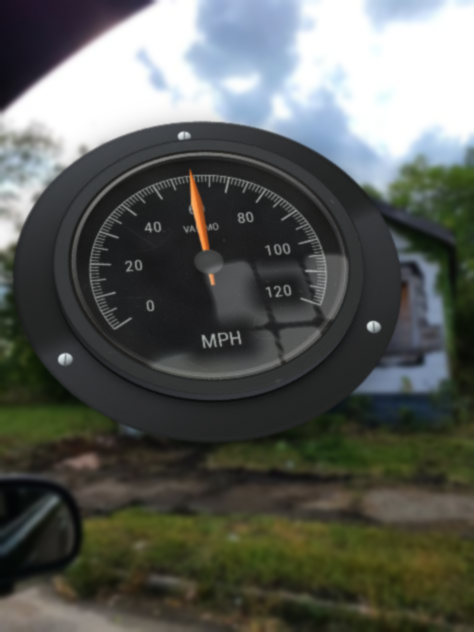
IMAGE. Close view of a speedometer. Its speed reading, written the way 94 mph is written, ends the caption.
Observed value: 60 mph
